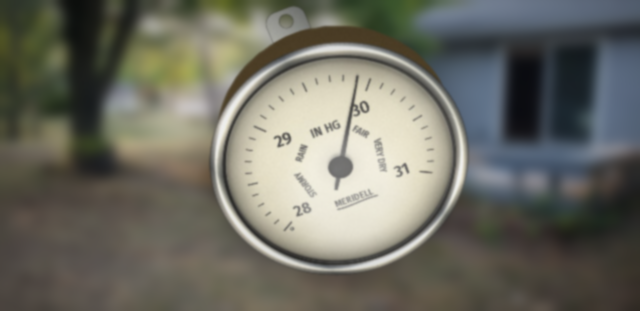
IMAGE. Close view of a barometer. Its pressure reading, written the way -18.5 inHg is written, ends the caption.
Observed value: 29.9 inHg
